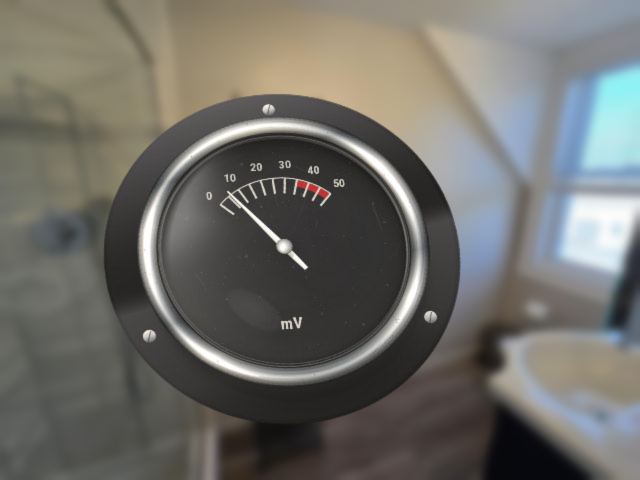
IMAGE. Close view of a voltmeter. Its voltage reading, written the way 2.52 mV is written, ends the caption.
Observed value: 5 mV
